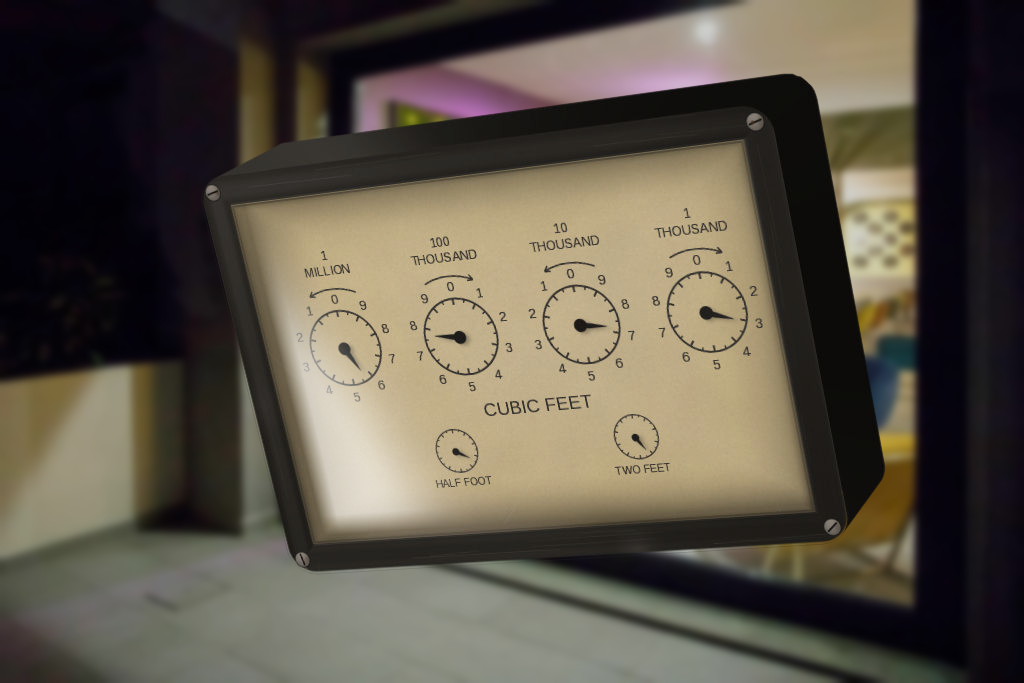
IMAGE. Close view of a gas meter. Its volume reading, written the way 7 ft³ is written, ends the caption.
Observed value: 577300 ft³
